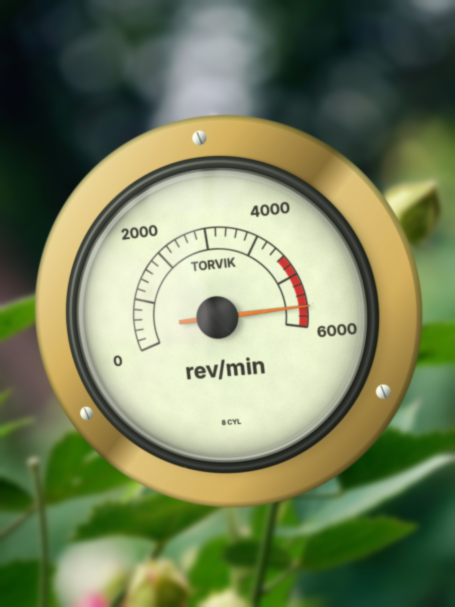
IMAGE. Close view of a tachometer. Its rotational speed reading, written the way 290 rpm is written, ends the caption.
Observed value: 5600 rpm
